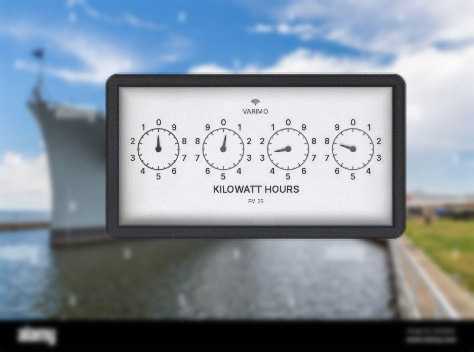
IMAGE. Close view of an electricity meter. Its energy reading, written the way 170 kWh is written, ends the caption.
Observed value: 28 kWh
